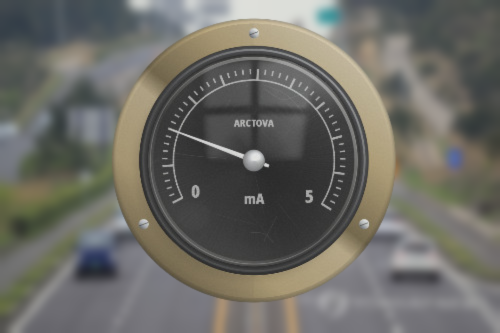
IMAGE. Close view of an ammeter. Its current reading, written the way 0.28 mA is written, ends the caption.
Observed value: 1 mA
